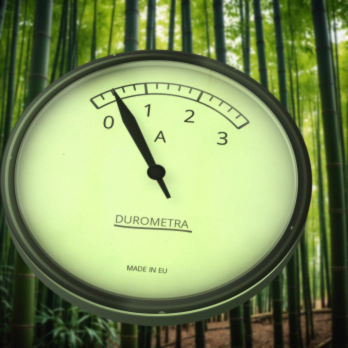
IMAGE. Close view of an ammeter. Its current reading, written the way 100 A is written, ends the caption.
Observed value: 0.4 A
